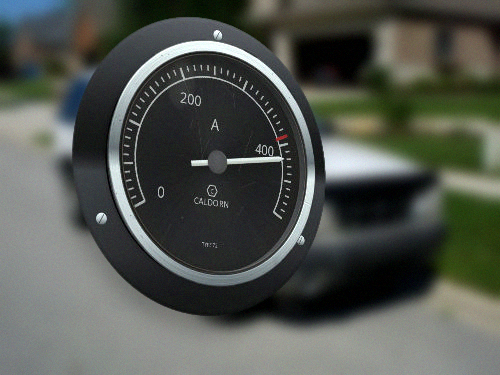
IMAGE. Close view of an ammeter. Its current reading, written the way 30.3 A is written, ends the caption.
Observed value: 420 A
